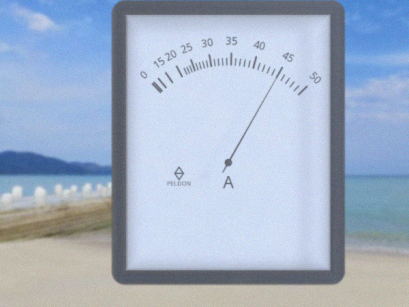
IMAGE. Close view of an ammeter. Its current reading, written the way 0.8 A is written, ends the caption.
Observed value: 45 A
